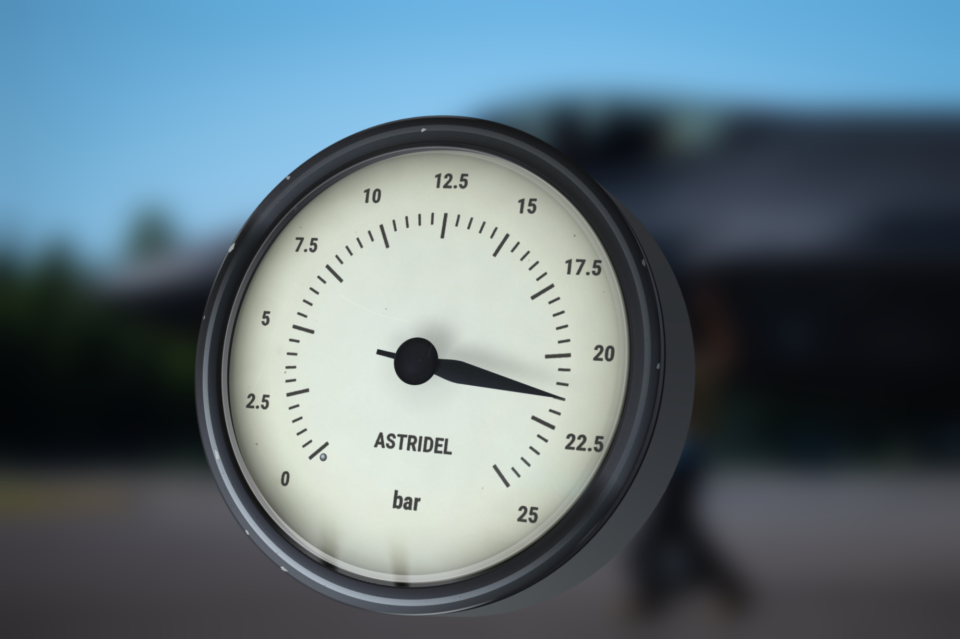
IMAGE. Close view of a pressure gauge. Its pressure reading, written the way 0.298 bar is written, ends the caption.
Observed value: 21.5 bar
